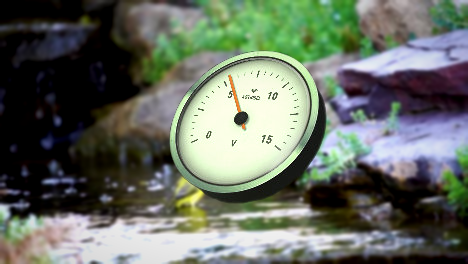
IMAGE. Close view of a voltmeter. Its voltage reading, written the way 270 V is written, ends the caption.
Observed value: 5.5 V
